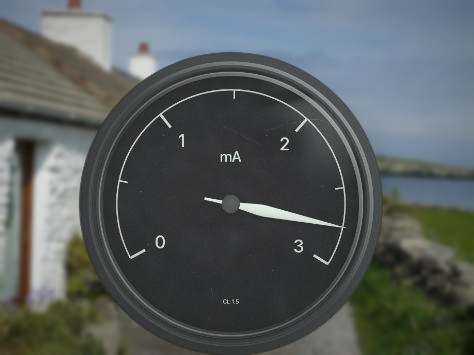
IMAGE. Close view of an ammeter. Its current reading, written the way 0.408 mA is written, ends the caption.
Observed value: 2.75 mA
